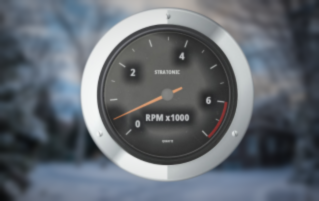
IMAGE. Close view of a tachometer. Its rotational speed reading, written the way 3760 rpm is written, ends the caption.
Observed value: 500 rpm
